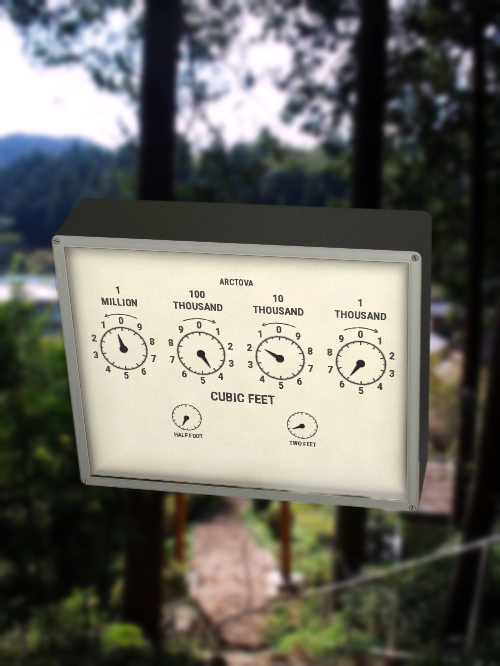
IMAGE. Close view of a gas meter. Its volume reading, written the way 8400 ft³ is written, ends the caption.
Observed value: 41600 ft³
